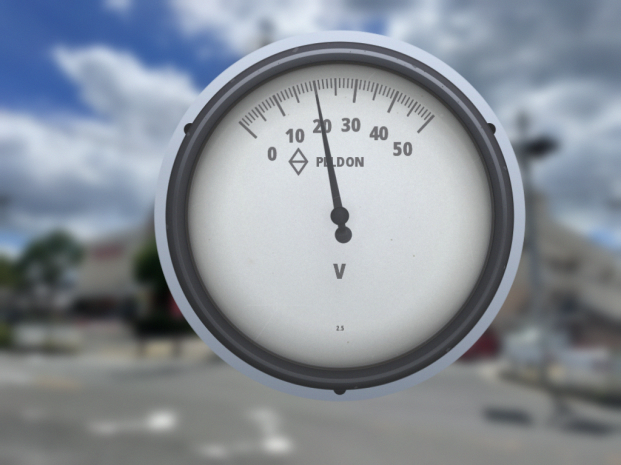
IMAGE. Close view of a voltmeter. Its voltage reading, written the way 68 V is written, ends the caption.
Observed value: 20 V
